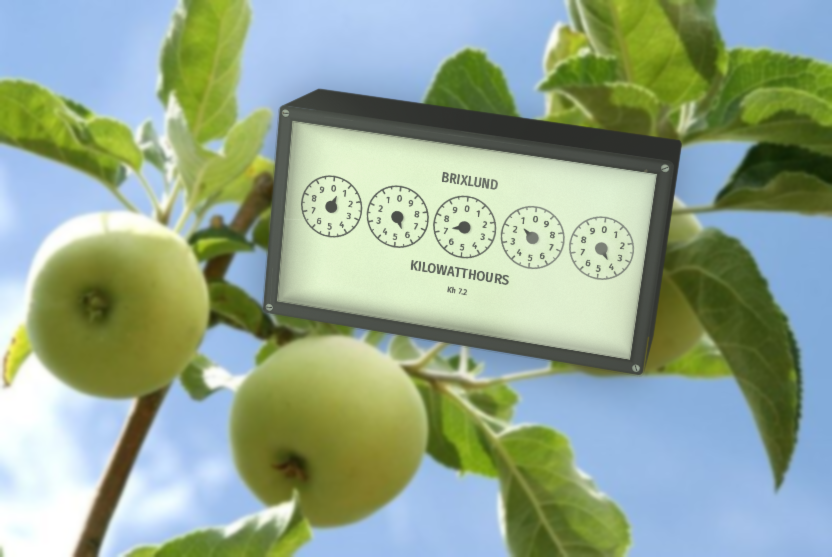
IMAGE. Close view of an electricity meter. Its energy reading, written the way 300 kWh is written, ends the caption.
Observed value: 5714 kWh
